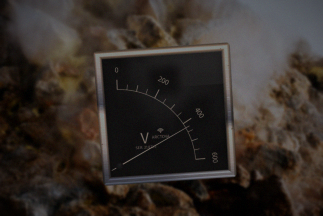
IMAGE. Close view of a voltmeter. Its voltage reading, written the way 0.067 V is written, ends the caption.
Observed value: 425 V
